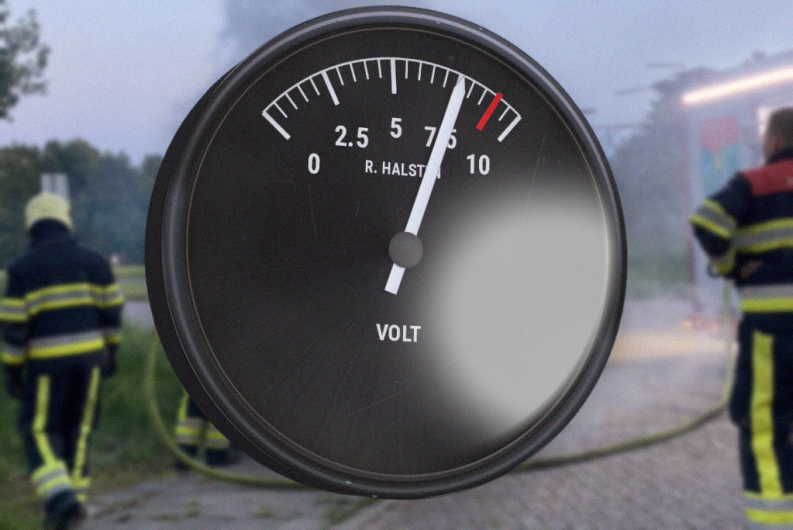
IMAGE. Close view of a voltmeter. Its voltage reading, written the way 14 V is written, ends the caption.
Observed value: 7.5 V
